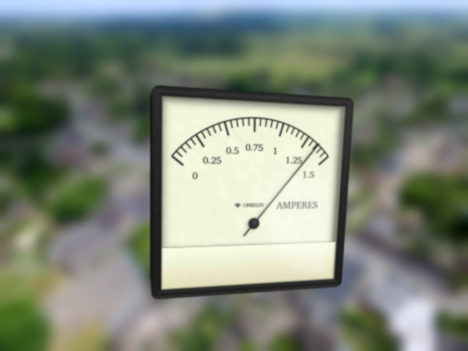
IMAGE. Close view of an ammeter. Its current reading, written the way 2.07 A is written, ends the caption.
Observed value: 1.35 A
